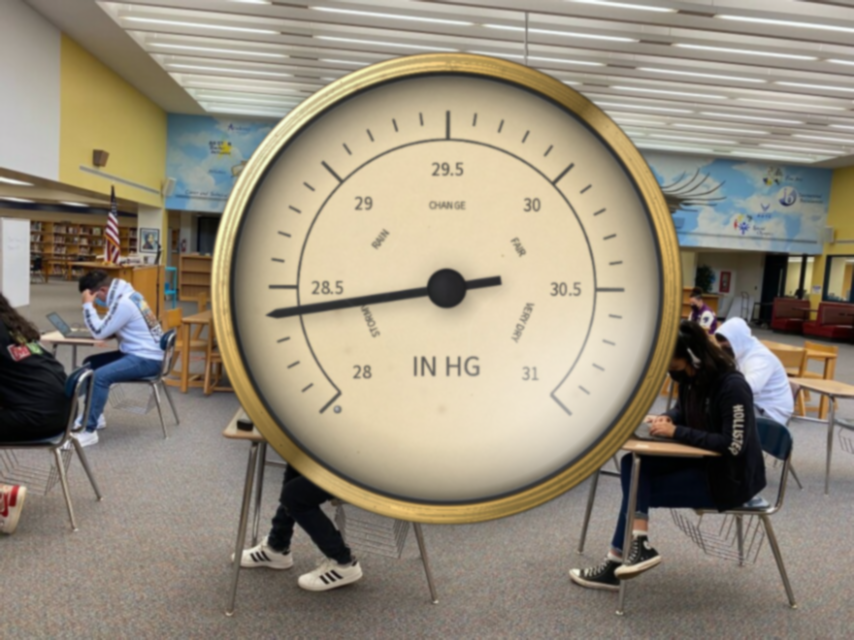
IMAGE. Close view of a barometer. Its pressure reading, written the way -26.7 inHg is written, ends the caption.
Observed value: 28.4 inHg
